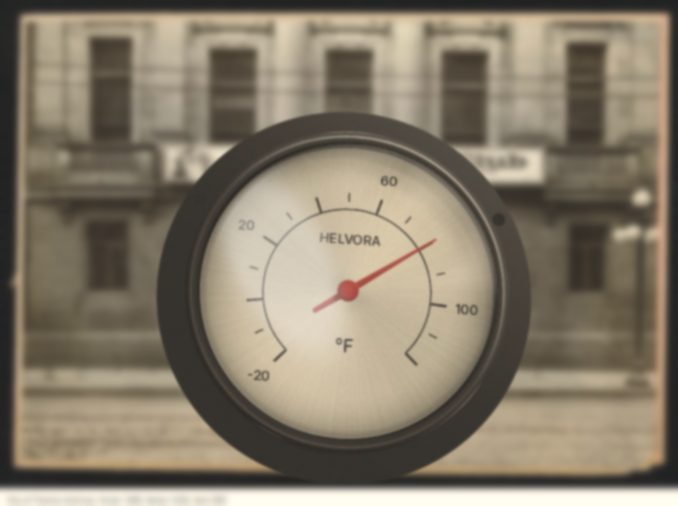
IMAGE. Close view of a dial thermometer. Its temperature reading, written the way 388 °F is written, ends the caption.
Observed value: 80 °F
